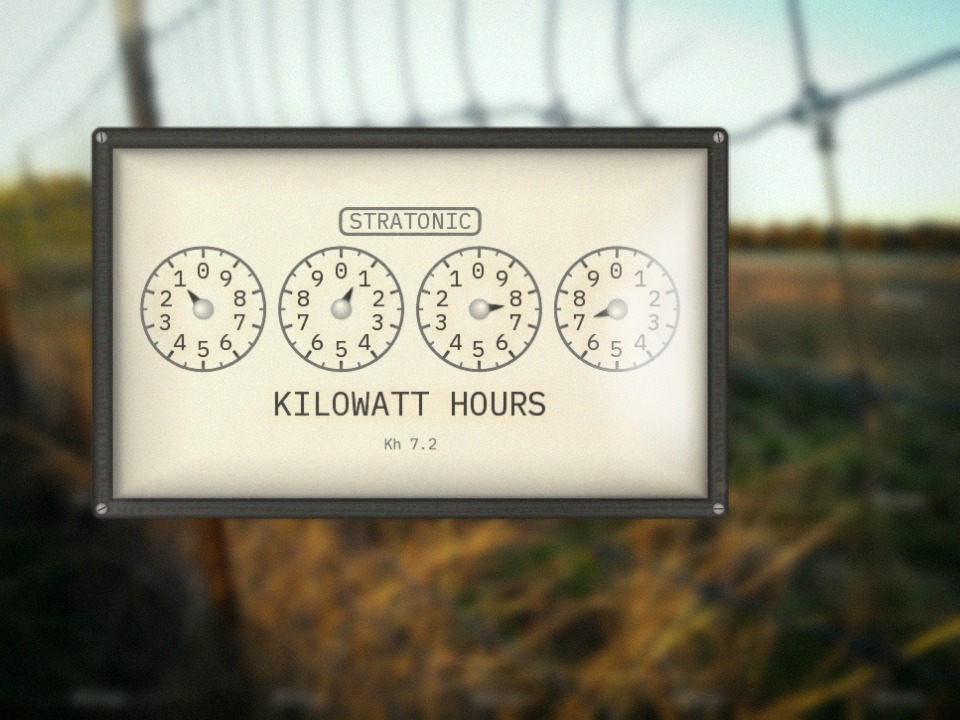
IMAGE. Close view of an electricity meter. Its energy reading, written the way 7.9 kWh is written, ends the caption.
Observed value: 1077 kWh
